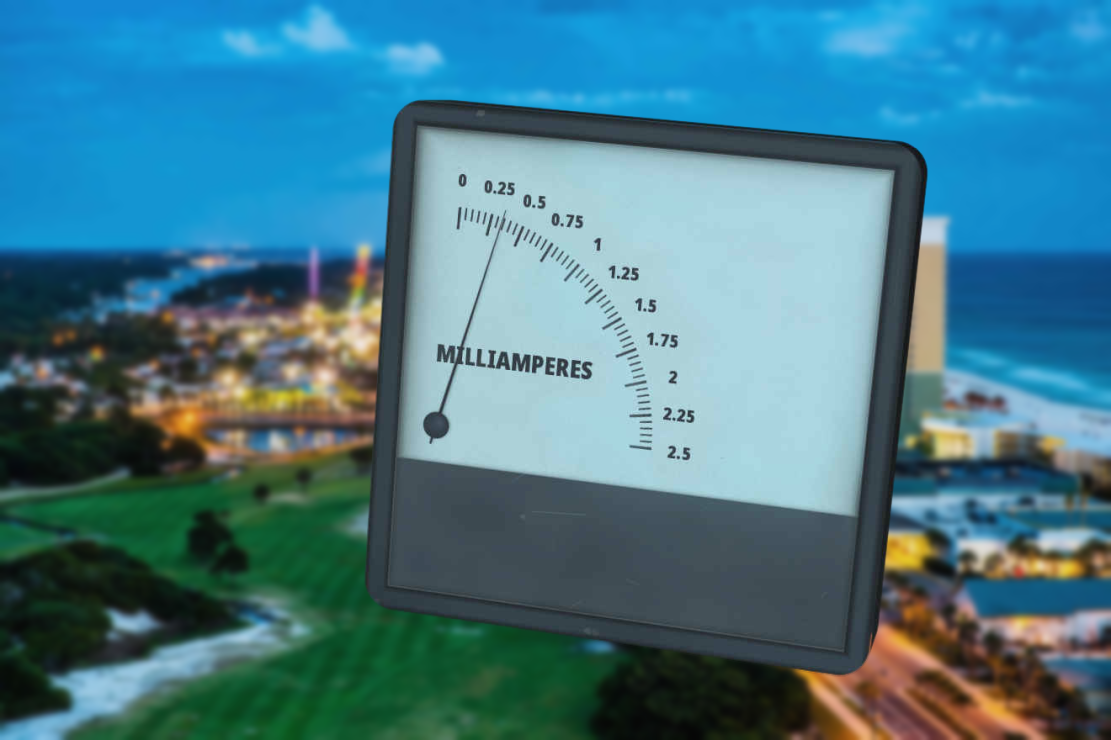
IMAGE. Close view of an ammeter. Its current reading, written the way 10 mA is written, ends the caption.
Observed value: 0.35 mA
